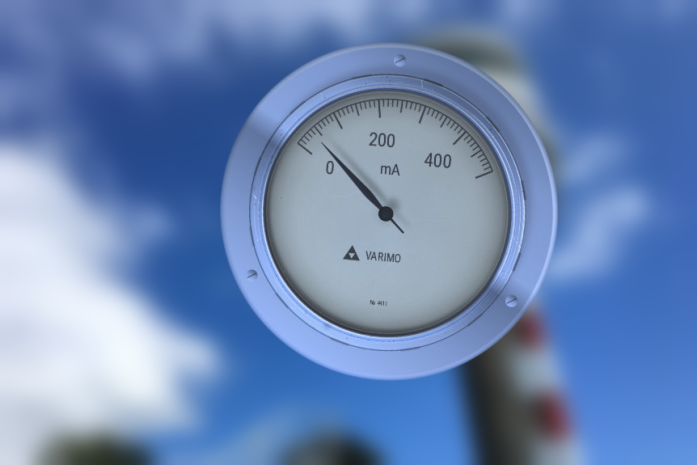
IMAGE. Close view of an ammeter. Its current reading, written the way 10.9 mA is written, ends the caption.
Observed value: 40 mA
